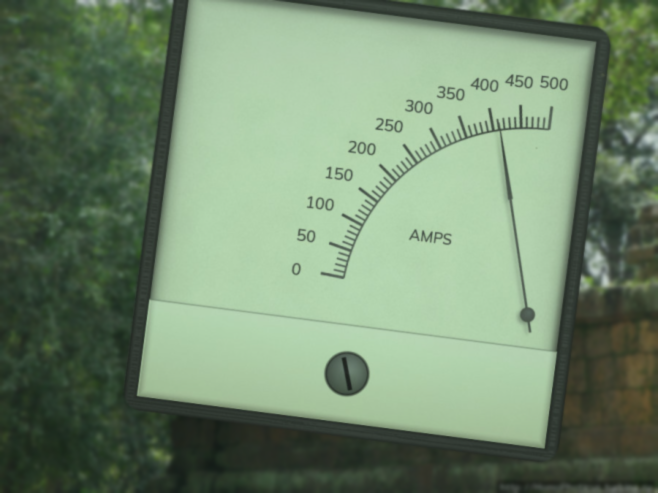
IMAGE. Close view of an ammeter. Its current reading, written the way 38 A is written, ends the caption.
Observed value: 410 A
